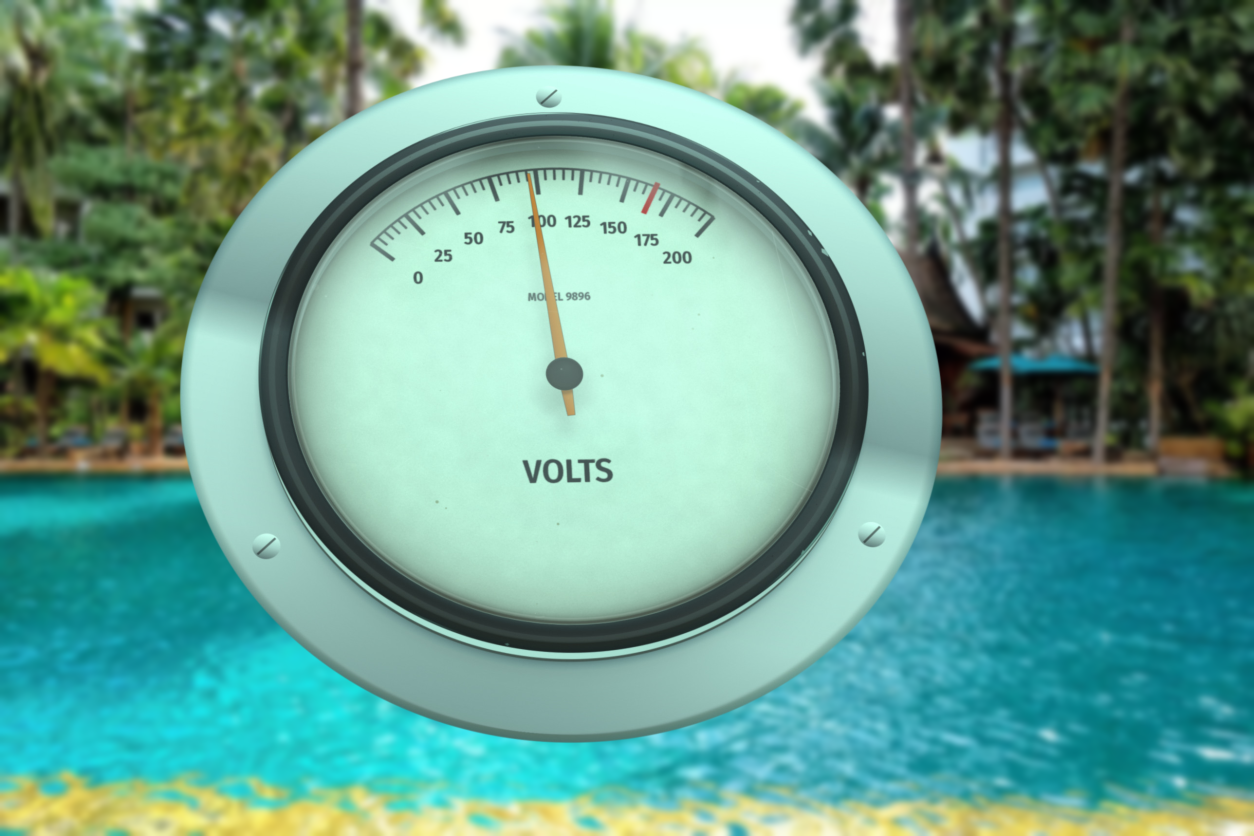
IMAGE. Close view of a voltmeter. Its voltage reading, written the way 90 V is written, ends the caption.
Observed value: 95 V
